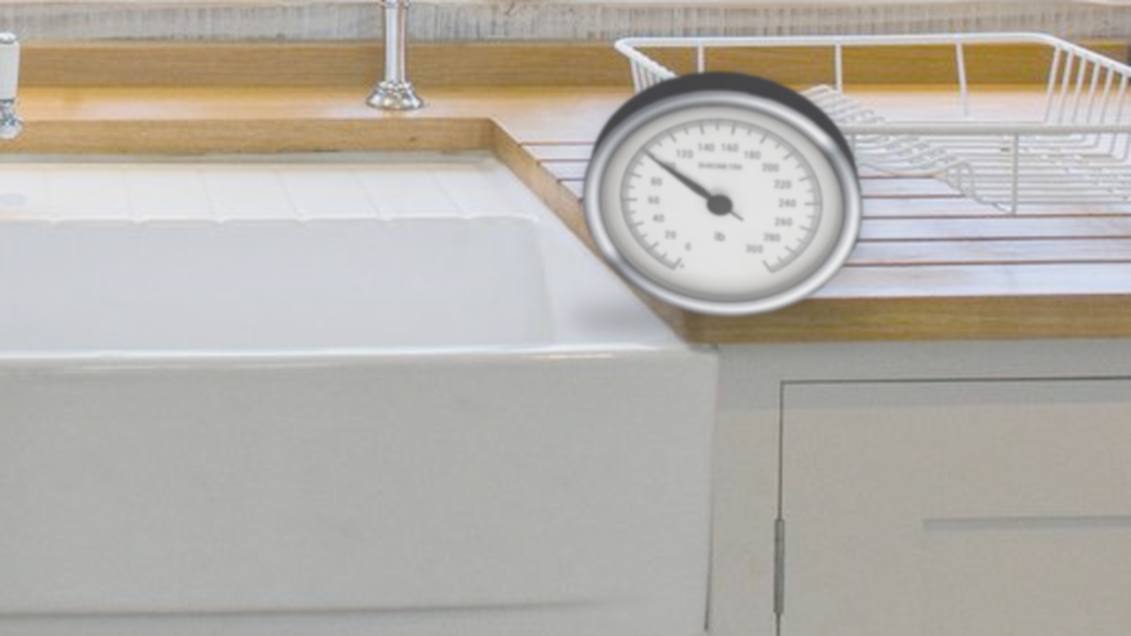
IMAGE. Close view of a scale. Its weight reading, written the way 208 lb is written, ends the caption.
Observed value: 100 lb
